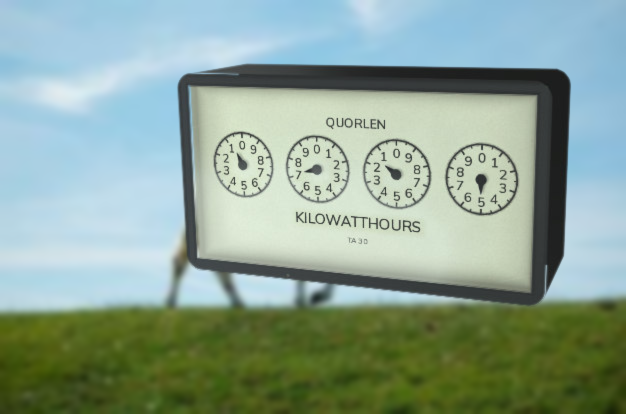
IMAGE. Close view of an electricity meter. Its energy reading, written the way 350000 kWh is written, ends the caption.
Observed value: 715 kWh
